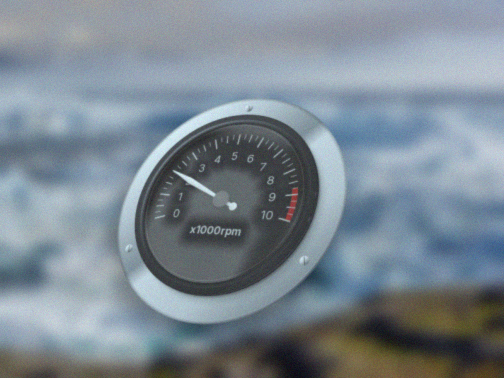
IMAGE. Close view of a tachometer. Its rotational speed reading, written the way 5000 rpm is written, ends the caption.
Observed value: 2000 rpm
